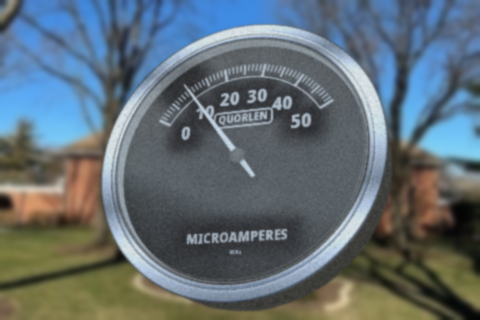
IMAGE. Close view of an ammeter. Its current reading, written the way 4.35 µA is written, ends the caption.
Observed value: 10 µA
